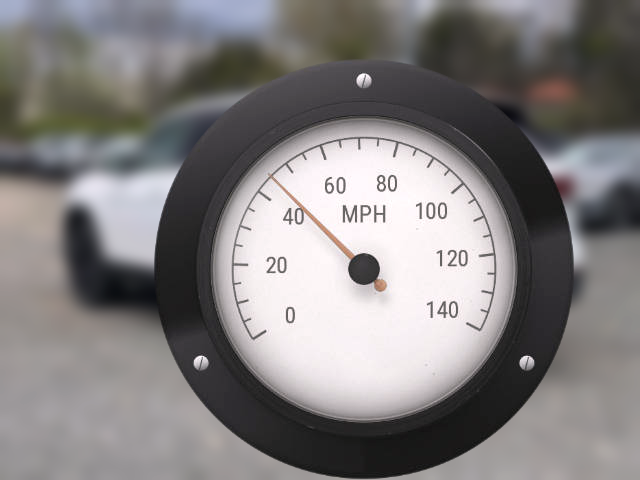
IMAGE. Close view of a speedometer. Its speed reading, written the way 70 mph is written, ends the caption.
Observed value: 45 mph
